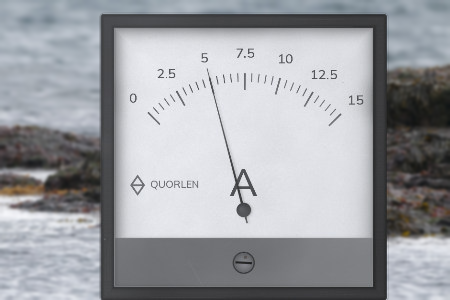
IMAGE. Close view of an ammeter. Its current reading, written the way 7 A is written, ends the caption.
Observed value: 5 A
